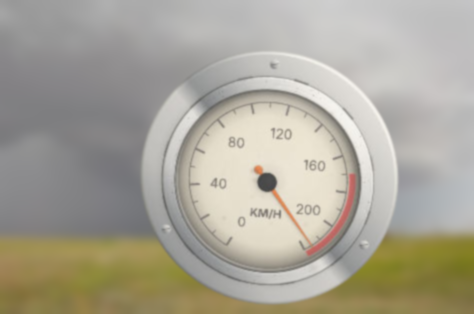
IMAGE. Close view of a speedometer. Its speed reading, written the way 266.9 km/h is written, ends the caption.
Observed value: 215 km/h
